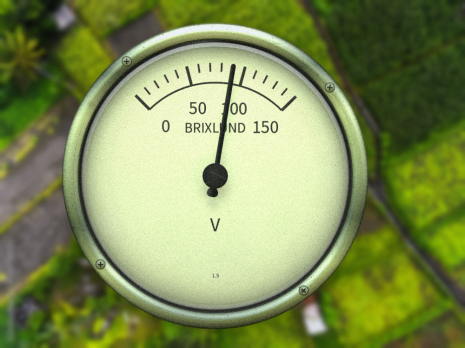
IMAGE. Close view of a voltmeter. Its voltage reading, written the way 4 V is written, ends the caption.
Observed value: 90 V
